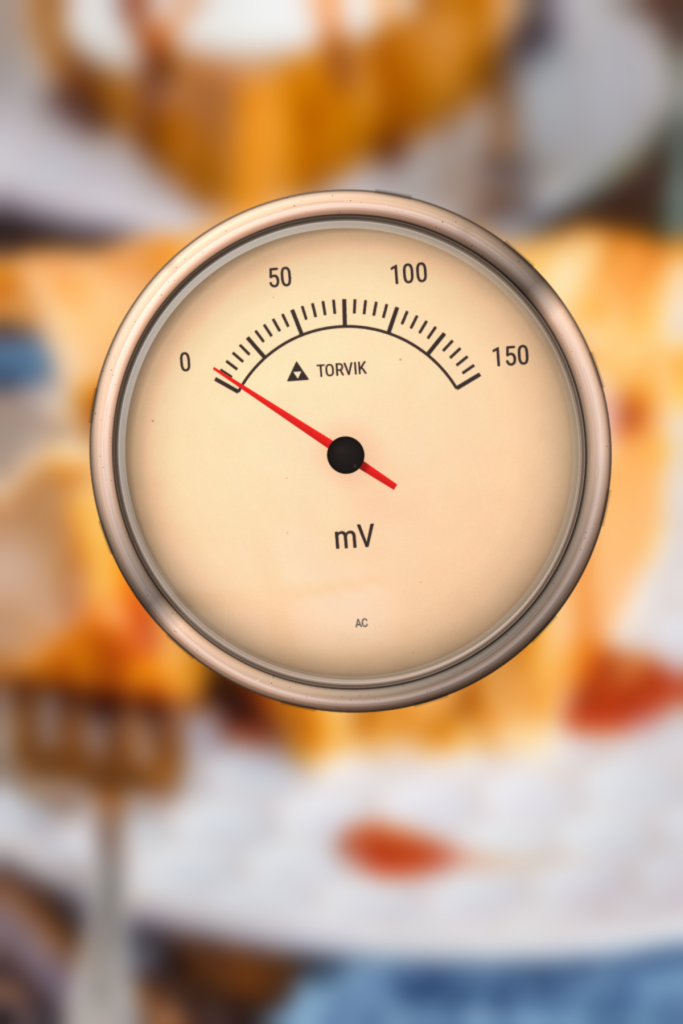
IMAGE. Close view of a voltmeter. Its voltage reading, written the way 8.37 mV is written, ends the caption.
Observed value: 5 mV
